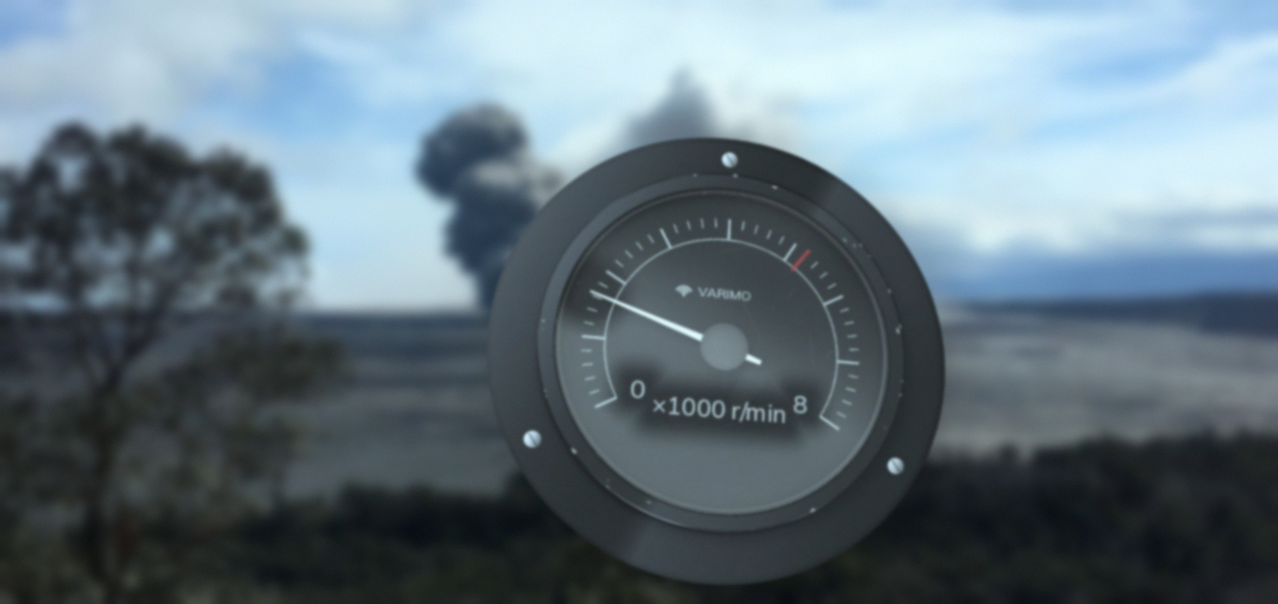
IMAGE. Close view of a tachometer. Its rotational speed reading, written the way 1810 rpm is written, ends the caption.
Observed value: 1600 rpm
